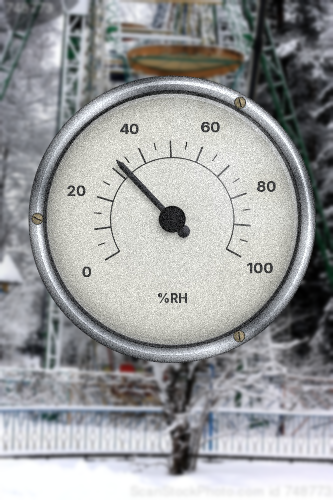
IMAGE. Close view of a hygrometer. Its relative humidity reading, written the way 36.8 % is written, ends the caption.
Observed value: 32.5 %
